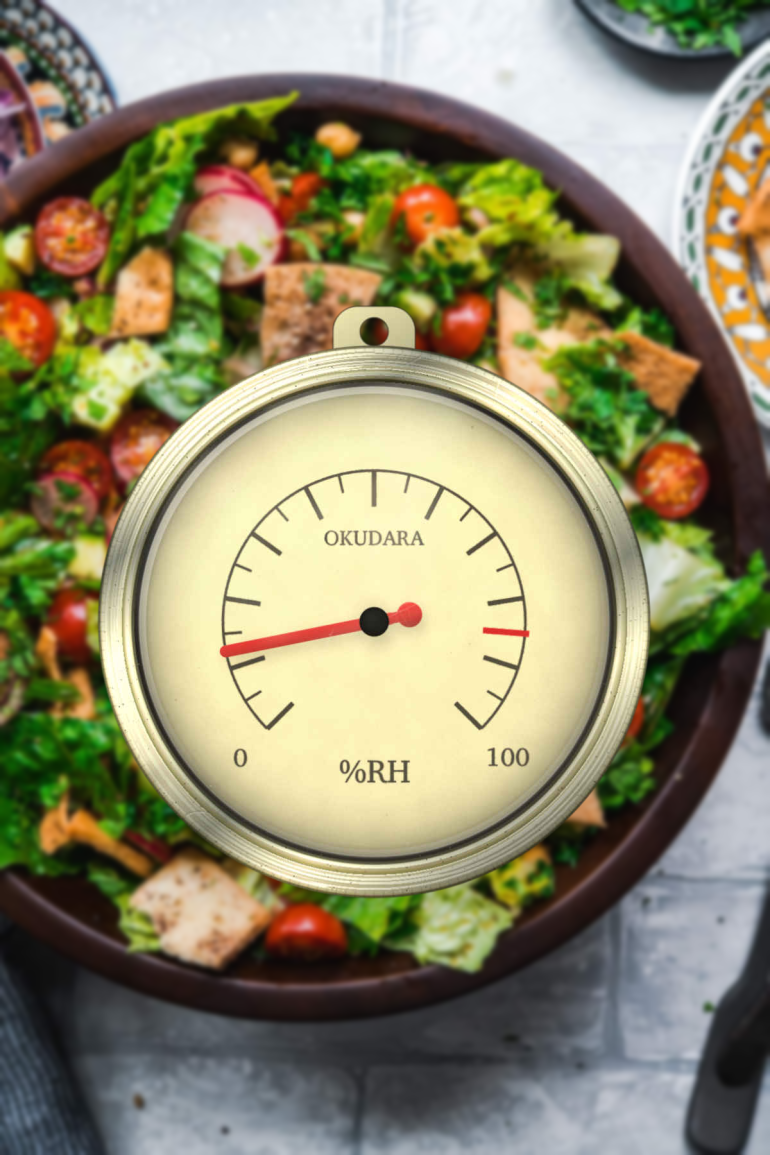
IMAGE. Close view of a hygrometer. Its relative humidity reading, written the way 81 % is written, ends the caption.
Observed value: 12.5 %
